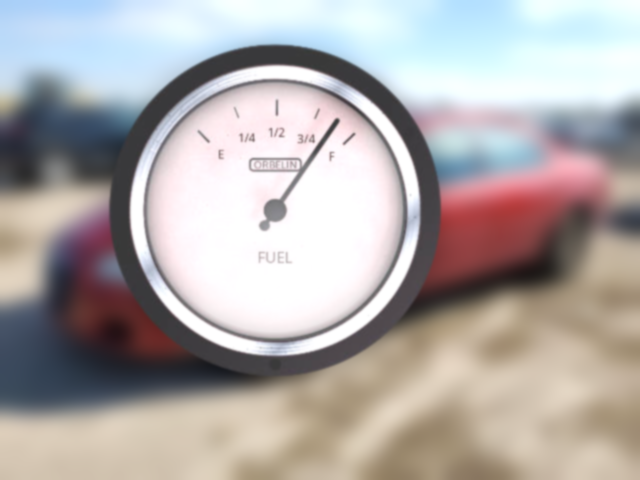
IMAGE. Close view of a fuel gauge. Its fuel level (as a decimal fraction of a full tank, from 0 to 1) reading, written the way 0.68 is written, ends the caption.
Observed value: 0.875
